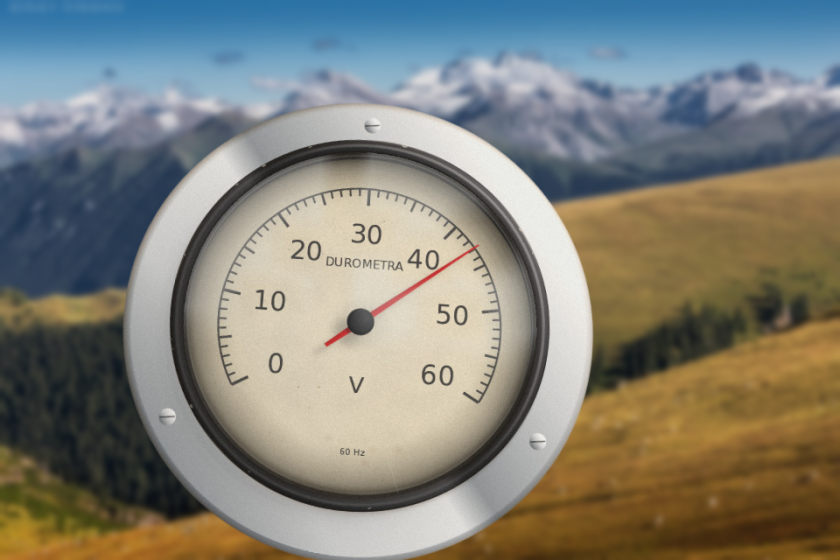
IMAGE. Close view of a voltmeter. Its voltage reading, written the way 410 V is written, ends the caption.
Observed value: 43 V
